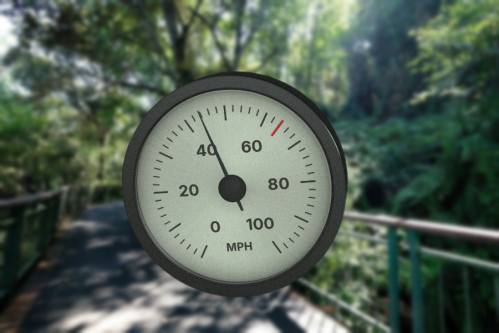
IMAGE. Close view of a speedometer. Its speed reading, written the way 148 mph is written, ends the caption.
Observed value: 44 mph
